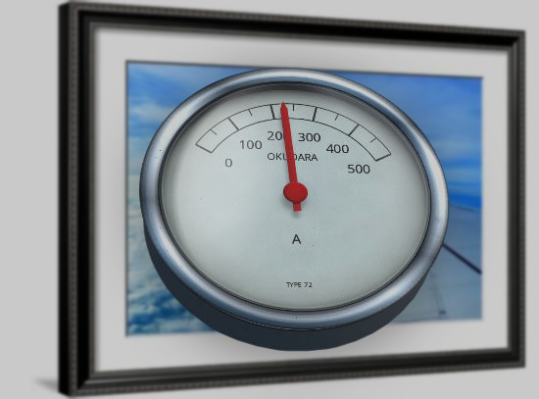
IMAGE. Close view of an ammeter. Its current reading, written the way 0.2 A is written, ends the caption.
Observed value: 225 A
